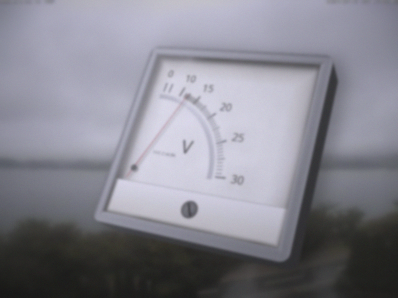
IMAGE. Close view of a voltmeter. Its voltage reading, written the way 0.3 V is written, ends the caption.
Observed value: 12.5 V
